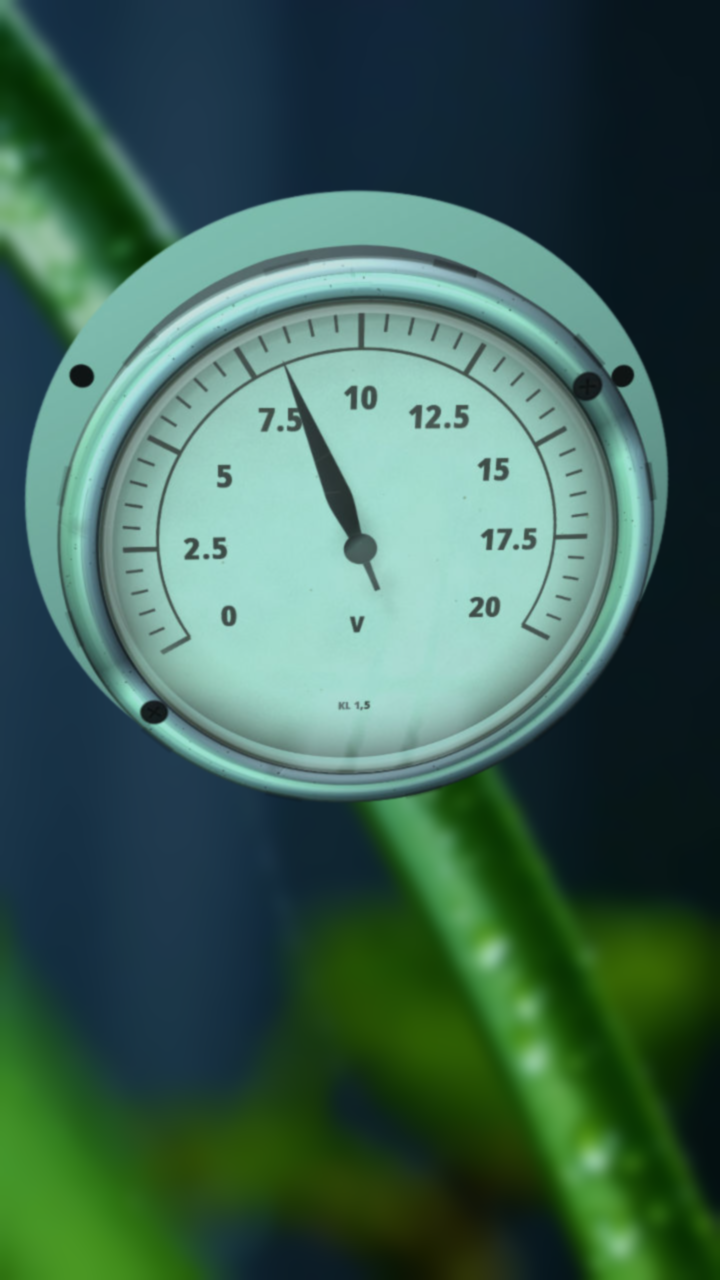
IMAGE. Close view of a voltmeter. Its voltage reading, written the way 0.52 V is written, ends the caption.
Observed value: 8.25 V
